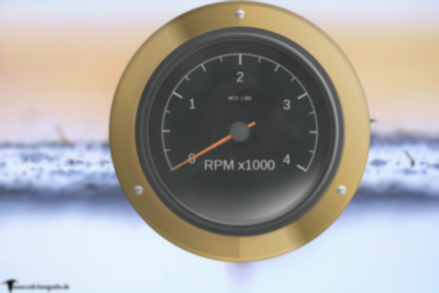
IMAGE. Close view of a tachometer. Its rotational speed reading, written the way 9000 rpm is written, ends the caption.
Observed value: 0 rpm
